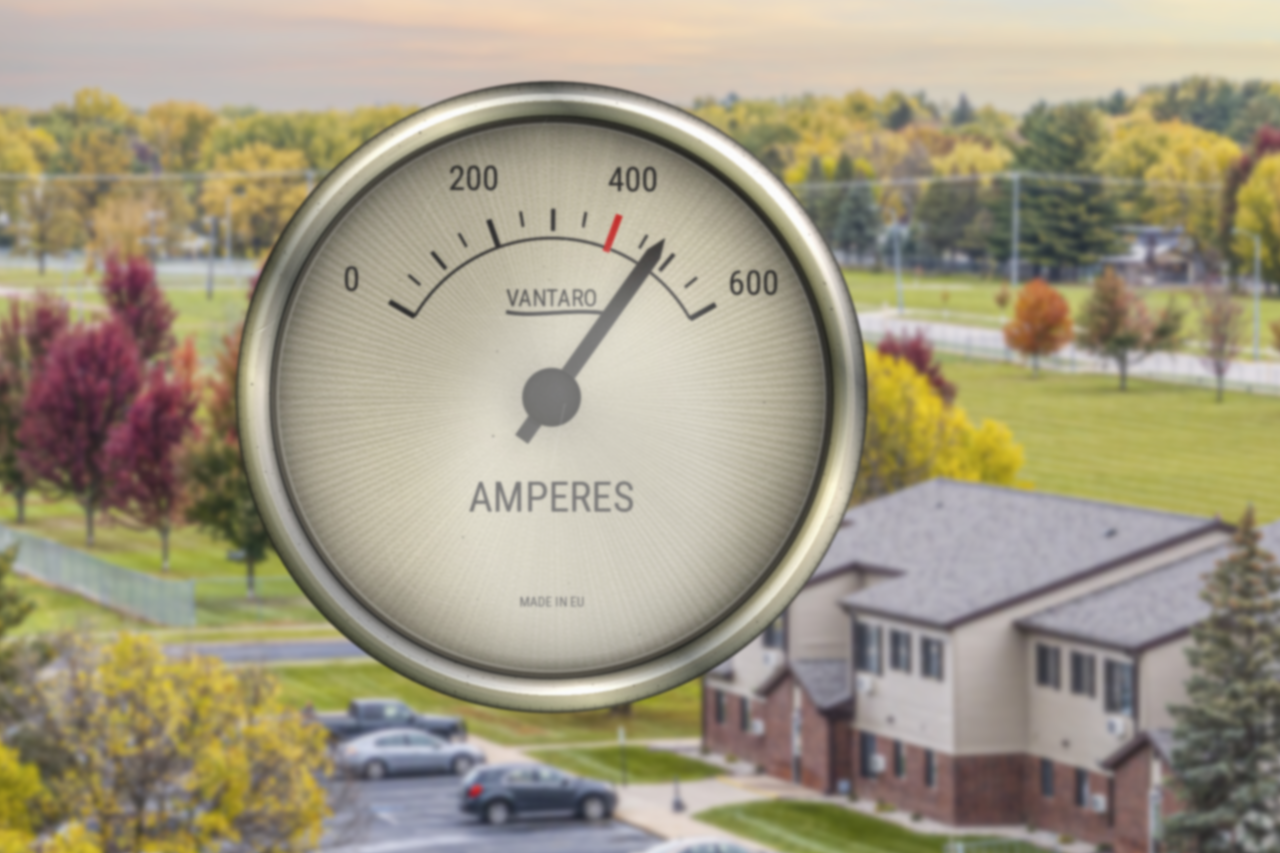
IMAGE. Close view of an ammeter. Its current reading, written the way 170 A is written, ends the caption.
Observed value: 475 A
